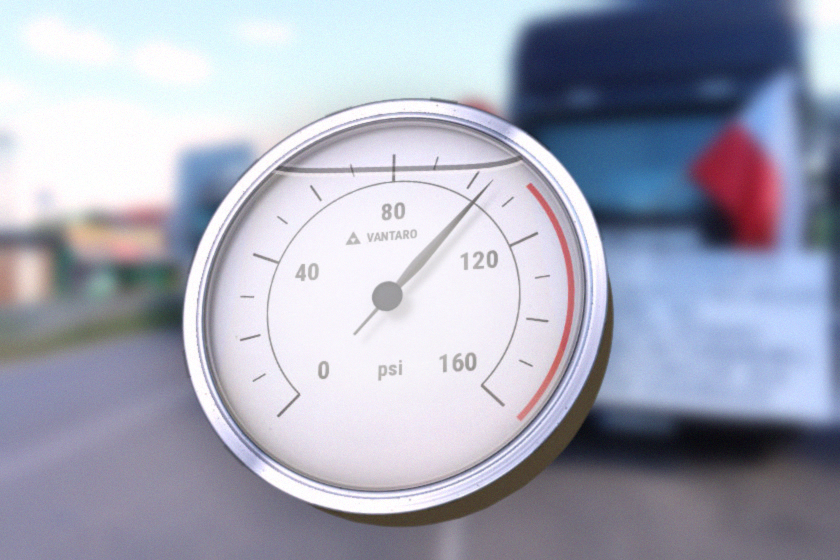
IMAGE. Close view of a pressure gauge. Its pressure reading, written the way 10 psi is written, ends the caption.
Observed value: 105 psi
